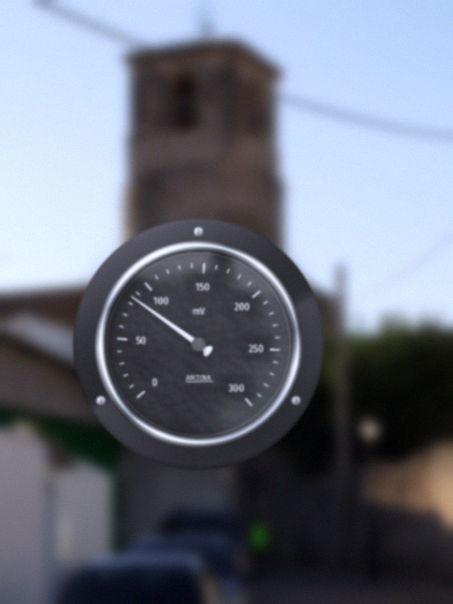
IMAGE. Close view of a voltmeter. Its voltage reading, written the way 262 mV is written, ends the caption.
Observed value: 85 mV
